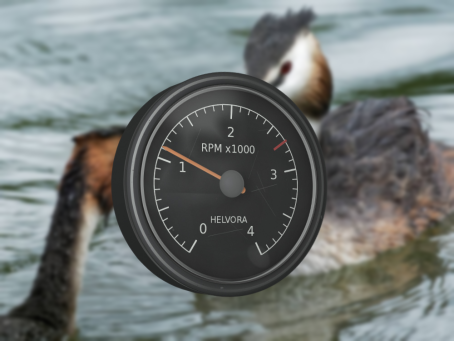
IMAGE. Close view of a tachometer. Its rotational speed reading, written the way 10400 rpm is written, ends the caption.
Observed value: 1100 rpm
